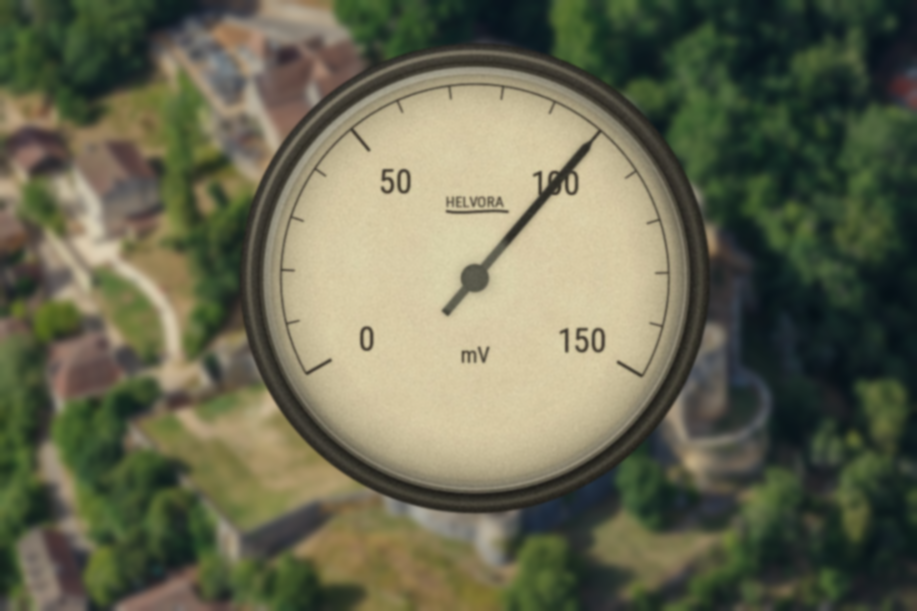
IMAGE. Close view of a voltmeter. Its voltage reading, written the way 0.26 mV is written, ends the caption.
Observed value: 100 mV
